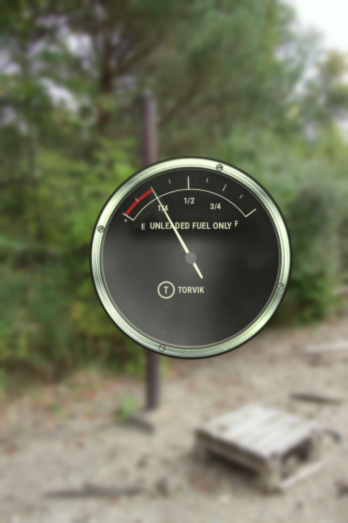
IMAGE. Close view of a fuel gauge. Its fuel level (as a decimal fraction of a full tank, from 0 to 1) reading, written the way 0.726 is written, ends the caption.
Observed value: 0.25
